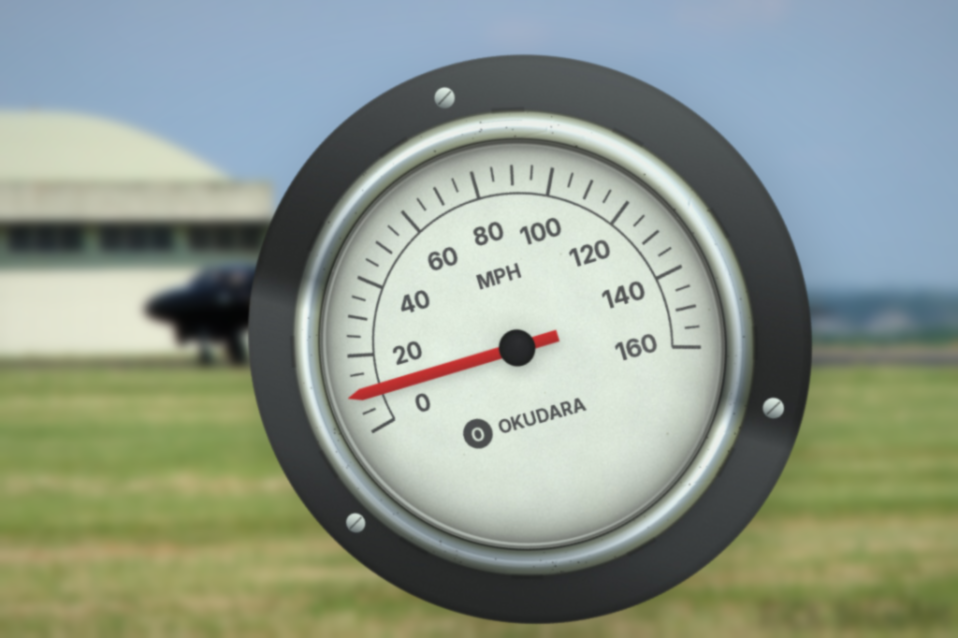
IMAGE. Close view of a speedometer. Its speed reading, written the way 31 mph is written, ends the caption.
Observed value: 10 mph
